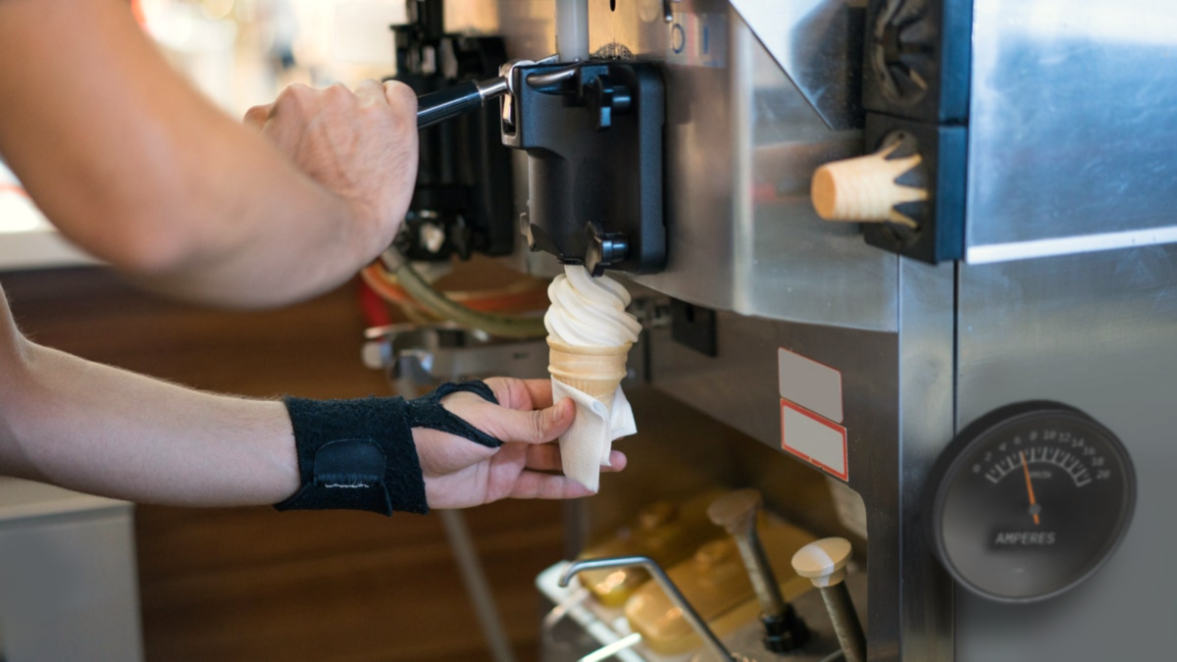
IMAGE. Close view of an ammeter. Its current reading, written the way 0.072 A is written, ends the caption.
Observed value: 6 A
